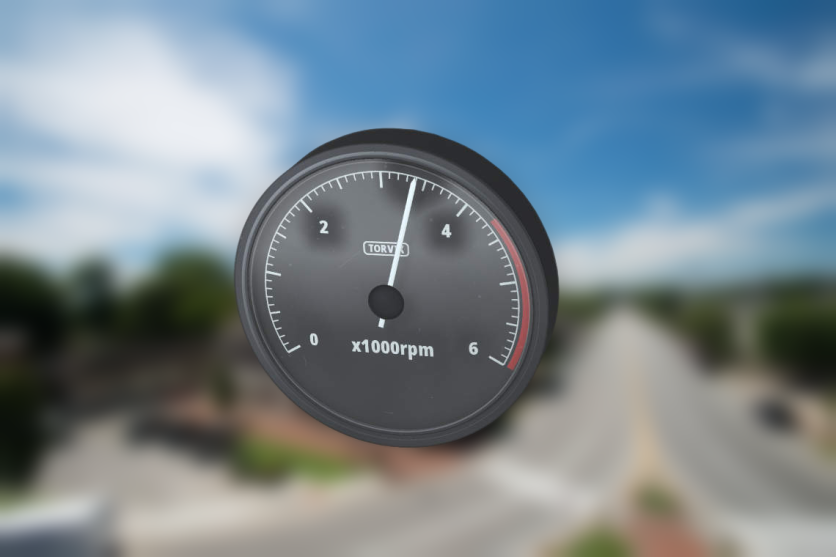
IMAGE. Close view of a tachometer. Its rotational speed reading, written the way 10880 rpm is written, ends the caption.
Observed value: 3400 rpm
